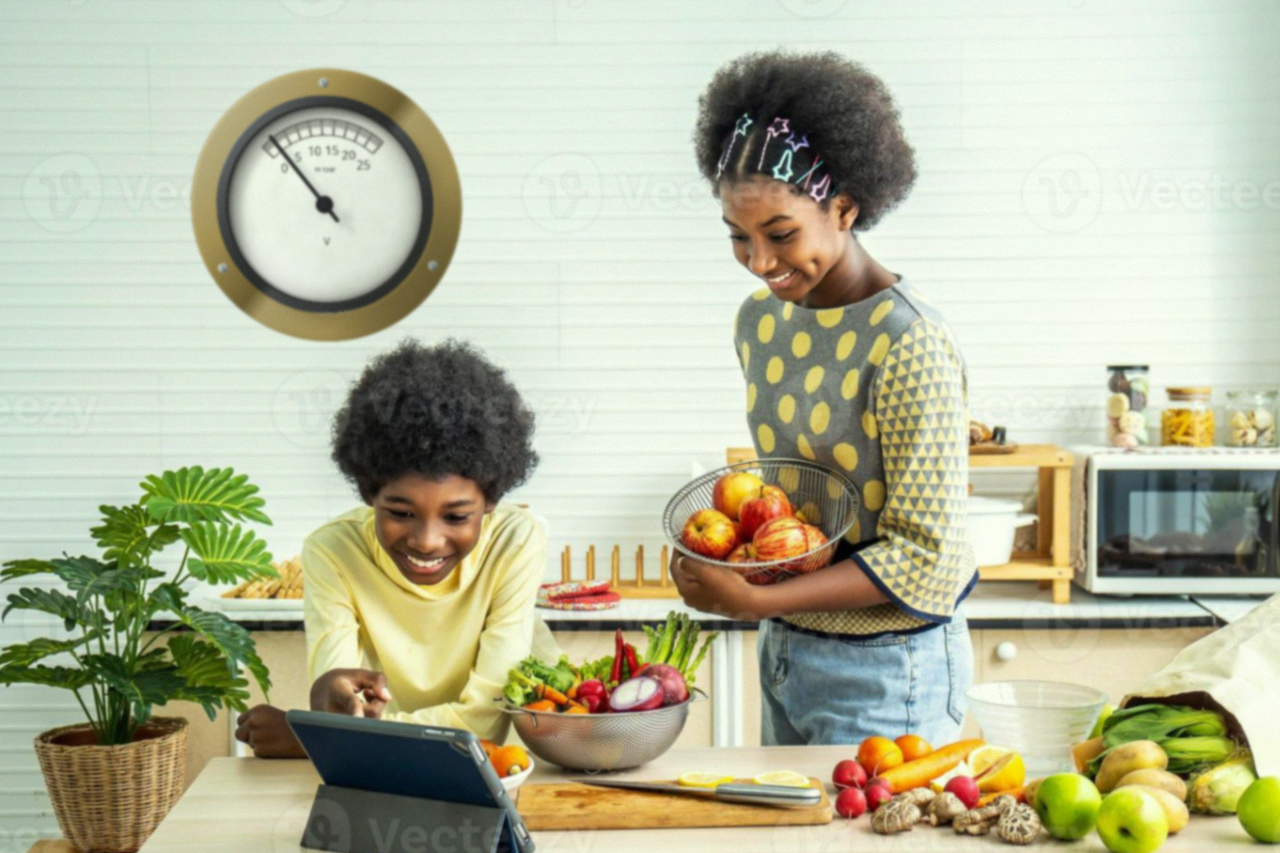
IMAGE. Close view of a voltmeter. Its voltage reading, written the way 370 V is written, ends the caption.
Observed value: 2.5 V
